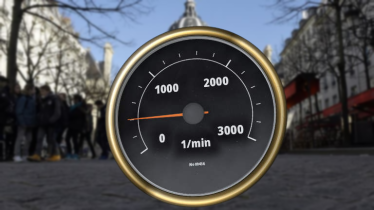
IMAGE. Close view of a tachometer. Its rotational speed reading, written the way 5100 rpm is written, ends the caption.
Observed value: 400 rpm
